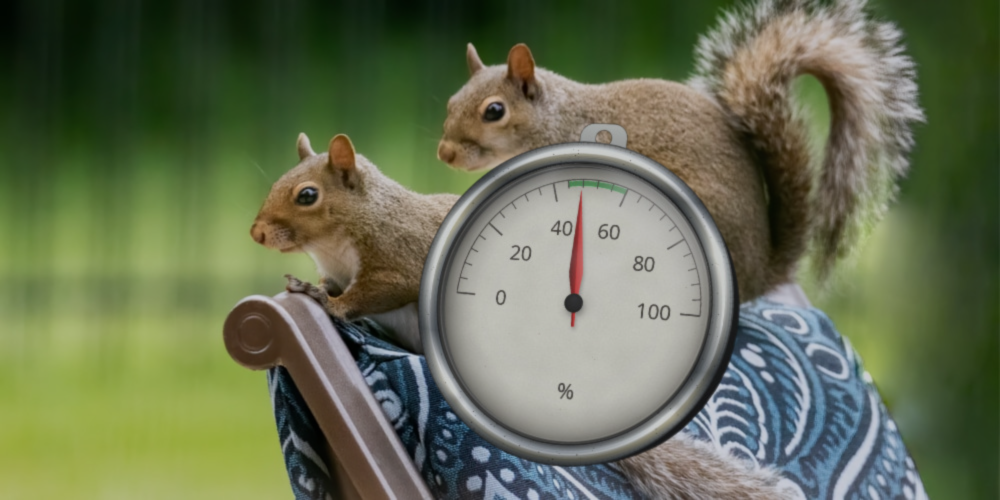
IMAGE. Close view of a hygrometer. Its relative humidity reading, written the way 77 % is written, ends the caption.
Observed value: 48 %
